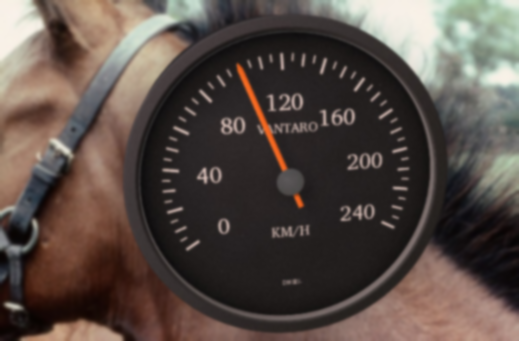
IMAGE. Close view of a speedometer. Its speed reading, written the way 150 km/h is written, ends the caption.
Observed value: 100 km/h
